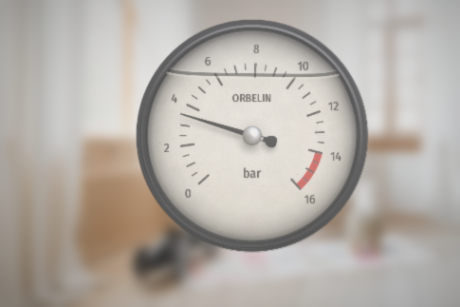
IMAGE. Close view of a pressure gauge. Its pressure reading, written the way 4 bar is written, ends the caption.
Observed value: 3.5 bar
